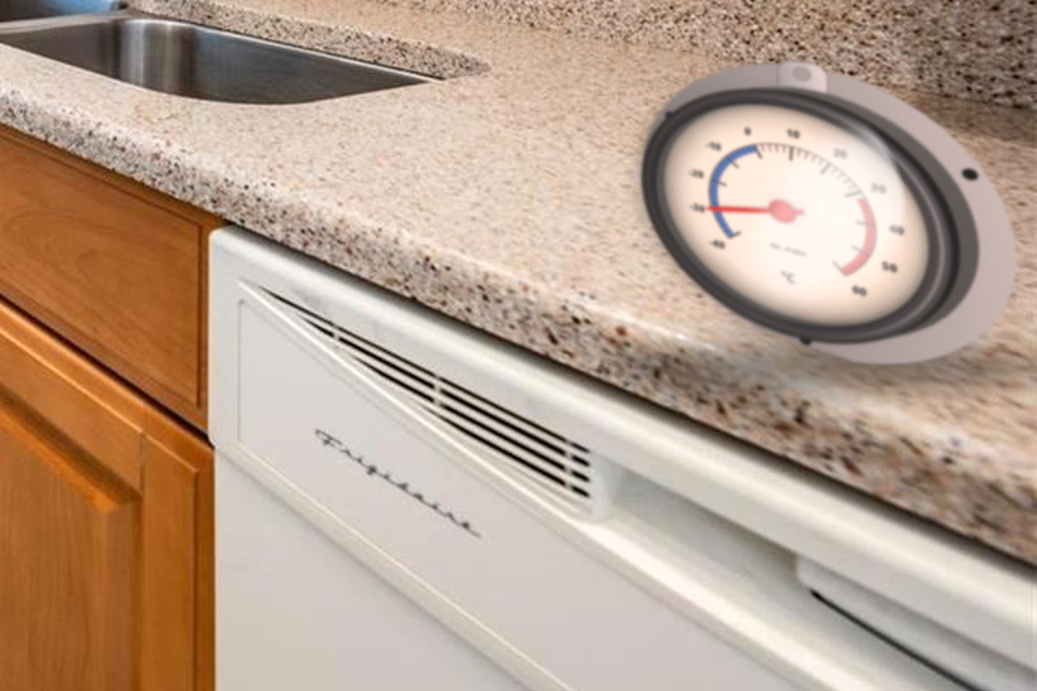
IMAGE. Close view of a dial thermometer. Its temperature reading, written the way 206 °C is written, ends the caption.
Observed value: -30 °C
